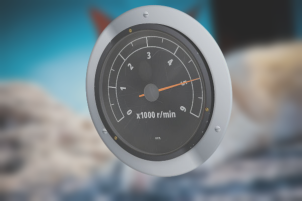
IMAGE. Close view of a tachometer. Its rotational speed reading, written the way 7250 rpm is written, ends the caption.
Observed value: 5000 rpm
